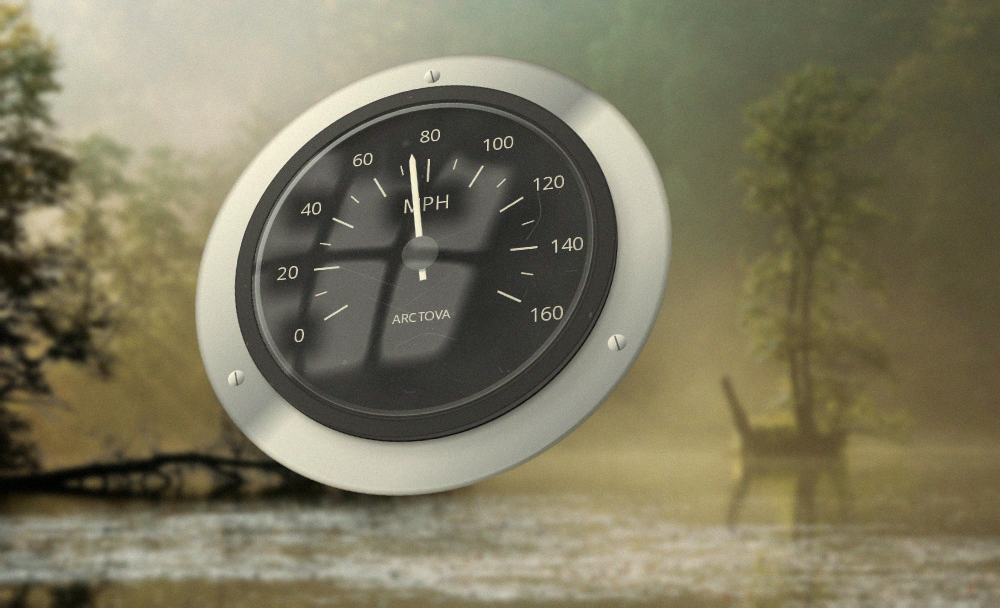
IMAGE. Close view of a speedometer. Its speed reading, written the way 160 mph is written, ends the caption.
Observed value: 75 mph
